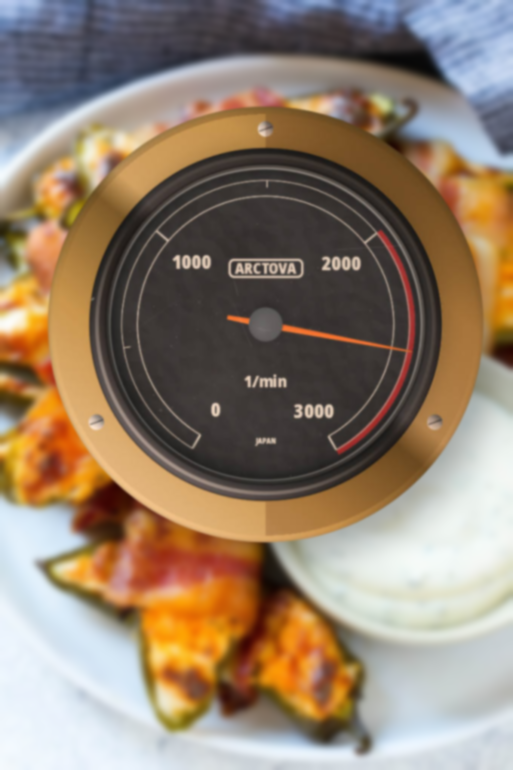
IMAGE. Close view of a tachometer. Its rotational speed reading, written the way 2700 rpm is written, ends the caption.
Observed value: 2500 rpm
